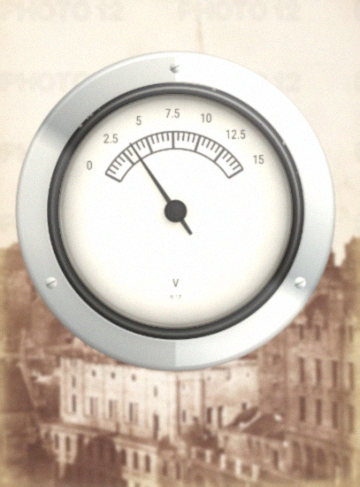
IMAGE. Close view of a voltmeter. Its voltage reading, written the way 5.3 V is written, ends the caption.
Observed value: 3.5 V
